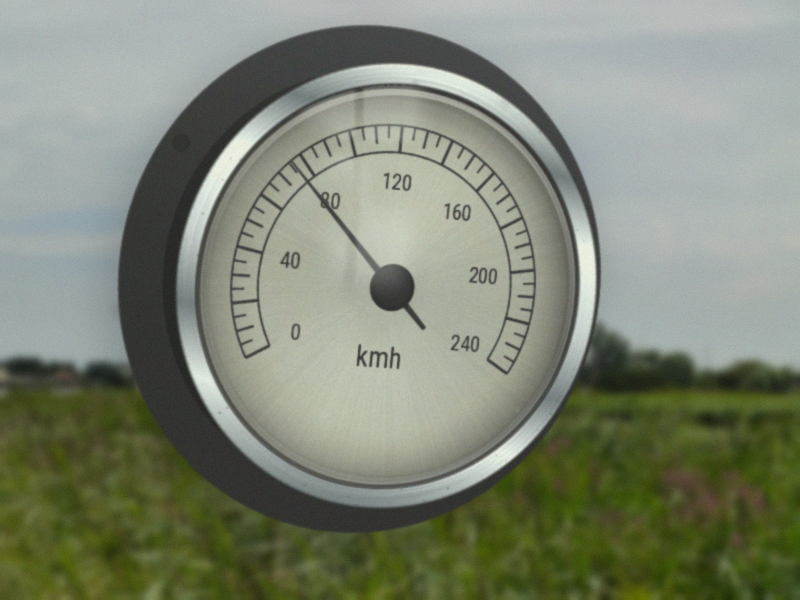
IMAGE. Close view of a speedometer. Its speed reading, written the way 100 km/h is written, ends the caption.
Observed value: 75 km/h
